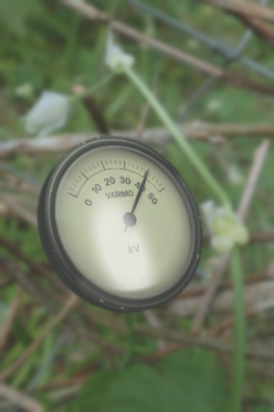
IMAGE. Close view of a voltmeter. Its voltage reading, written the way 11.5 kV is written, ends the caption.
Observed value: 40 kV
